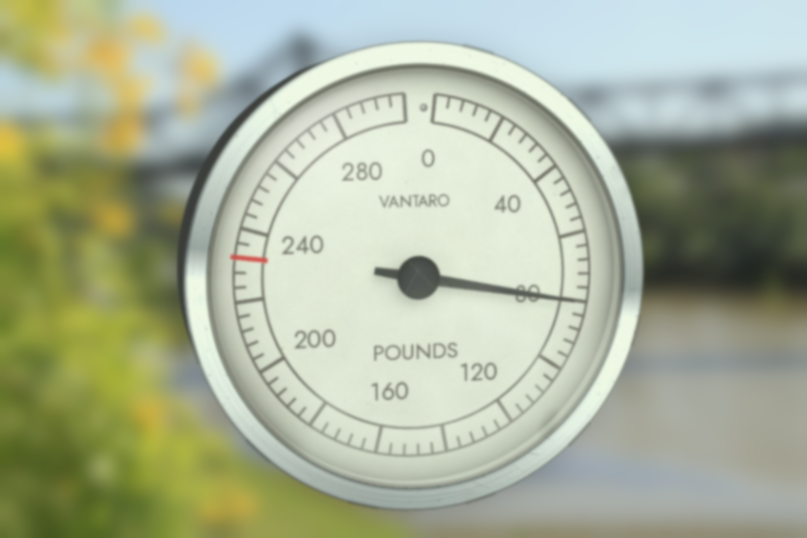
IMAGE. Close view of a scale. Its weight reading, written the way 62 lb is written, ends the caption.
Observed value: 80 lb
